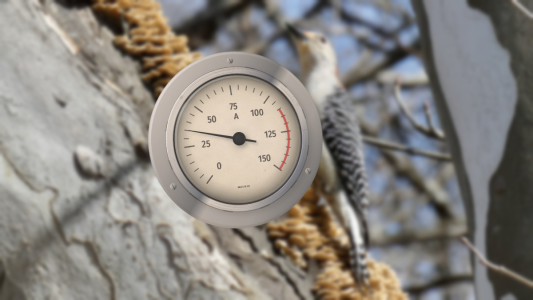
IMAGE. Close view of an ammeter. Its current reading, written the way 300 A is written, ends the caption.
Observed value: 35 A
